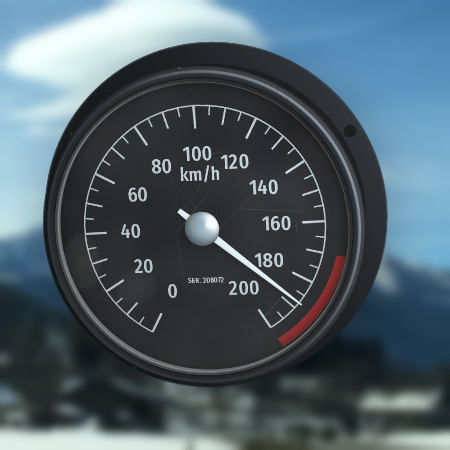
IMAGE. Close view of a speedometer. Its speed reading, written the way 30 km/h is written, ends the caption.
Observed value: 187.5 km/h
